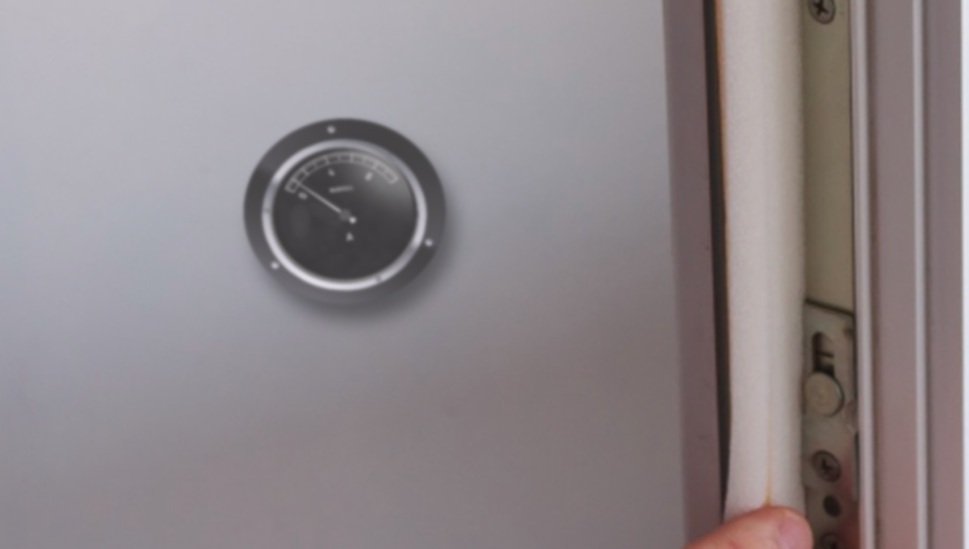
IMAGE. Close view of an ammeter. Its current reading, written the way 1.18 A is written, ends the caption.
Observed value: 1 A
